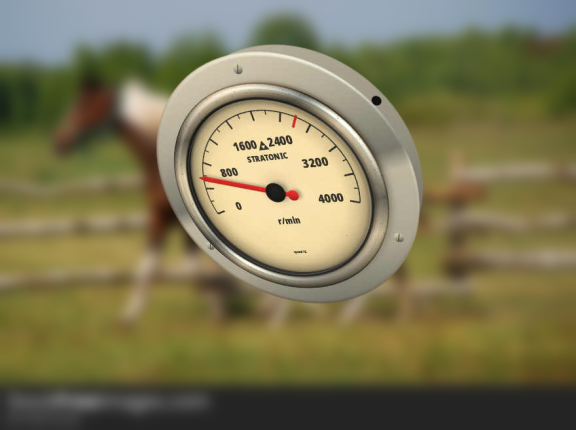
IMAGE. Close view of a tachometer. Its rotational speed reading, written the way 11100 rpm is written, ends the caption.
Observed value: 600 rpm
